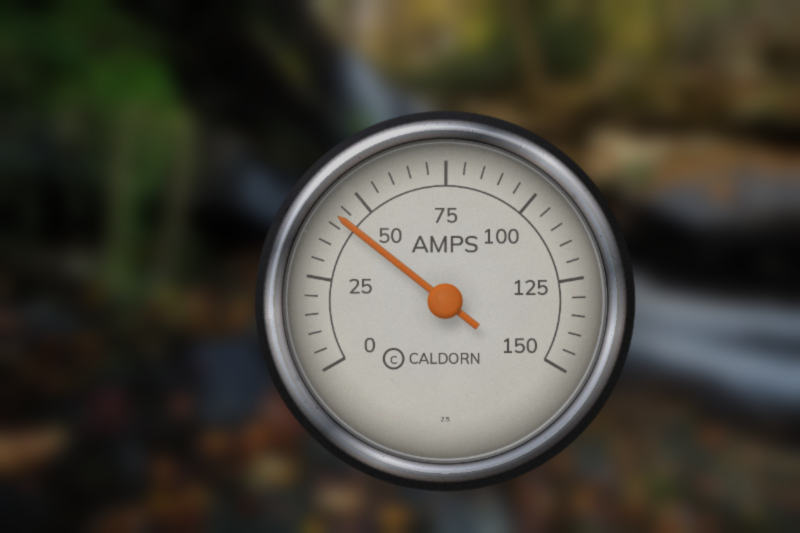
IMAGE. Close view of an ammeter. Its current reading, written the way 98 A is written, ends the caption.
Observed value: 42.5 A
